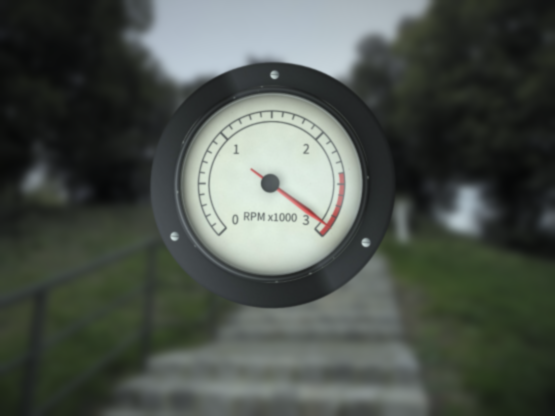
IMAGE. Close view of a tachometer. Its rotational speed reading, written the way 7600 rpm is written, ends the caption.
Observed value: 2900 rpm
